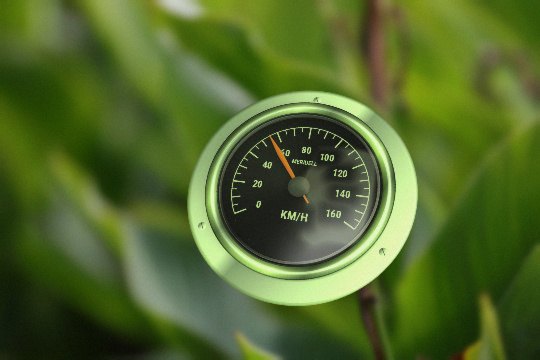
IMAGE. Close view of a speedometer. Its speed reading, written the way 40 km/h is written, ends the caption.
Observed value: 55 km/h
